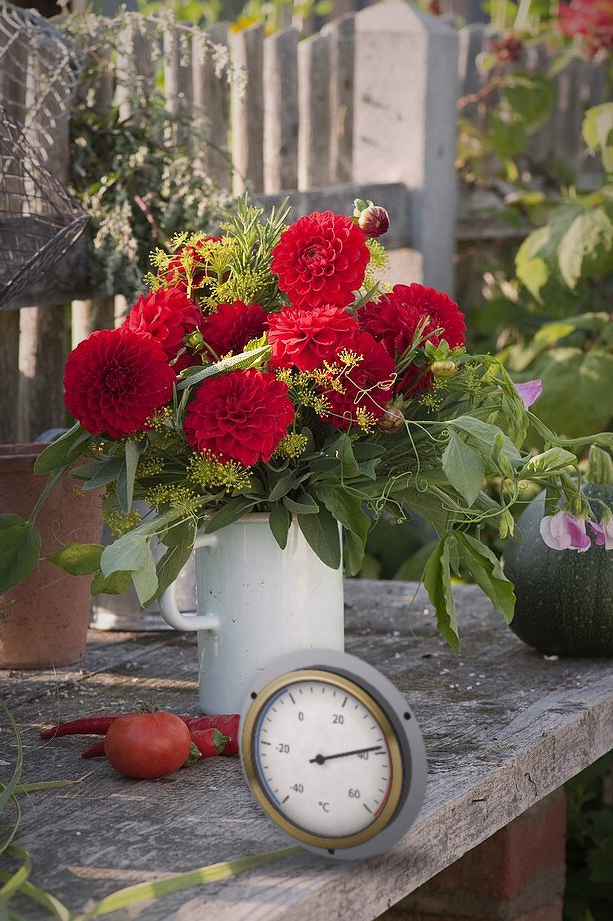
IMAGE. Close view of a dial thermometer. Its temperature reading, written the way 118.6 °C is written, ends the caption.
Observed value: 38 °C
